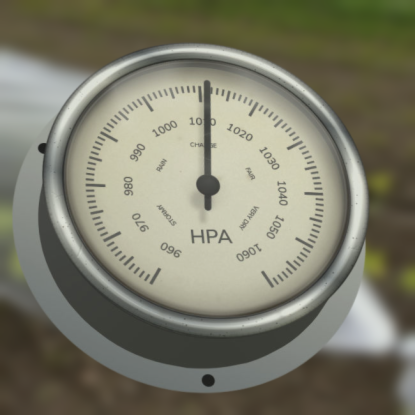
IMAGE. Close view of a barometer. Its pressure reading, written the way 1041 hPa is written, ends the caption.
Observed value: 1011 hPa
